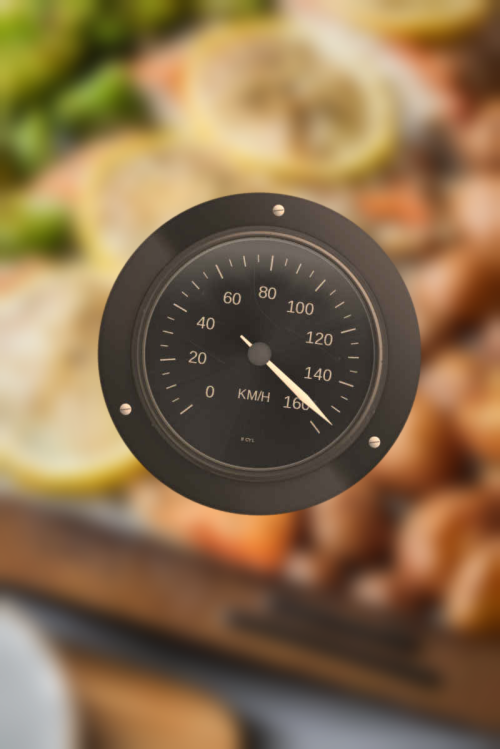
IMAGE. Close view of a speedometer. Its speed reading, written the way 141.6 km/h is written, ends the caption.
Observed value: 155 km/h
